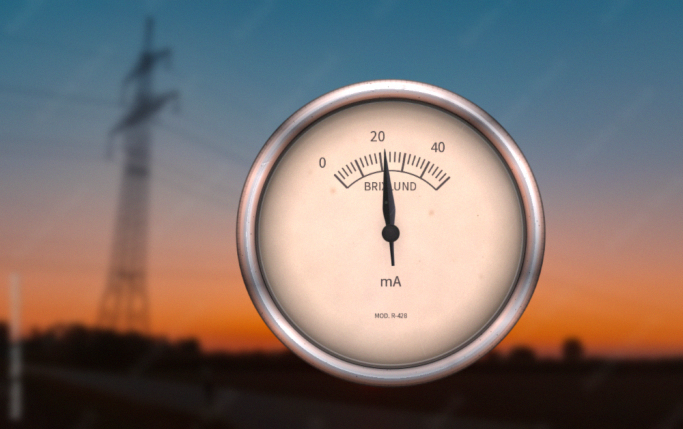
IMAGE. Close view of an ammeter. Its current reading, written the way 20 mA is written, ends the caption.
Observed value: 22 mA
